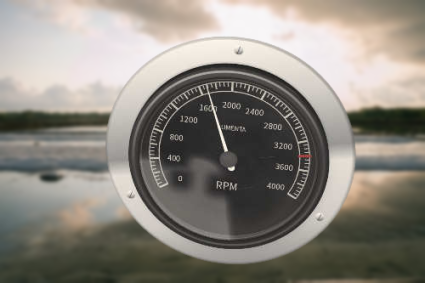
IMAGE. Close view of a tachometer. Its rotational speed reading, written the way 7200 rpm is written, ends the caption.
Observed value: 1700 rpm
